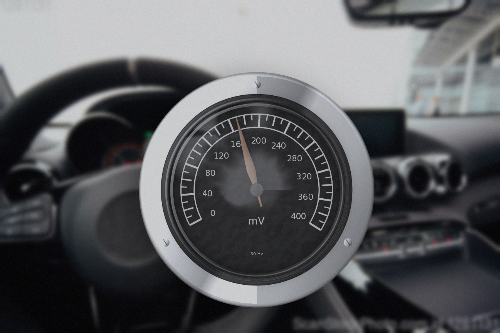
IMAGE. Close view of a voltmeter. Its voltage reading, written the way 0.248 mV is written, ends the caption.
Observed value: 170 mV
